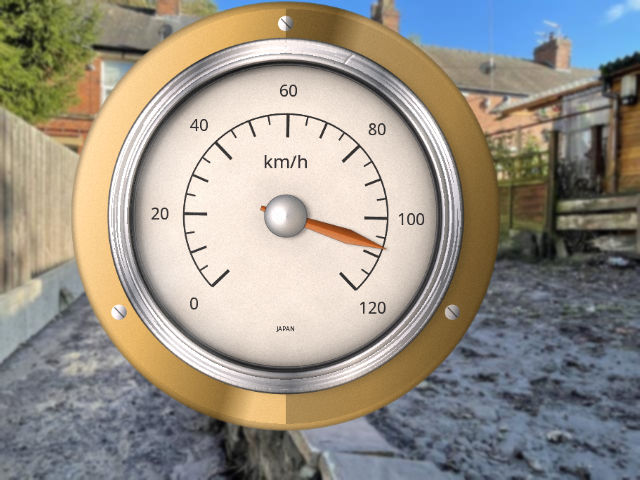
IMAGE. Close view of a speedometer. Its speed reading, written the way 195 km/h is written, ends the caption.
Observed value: 107.5 km/h
